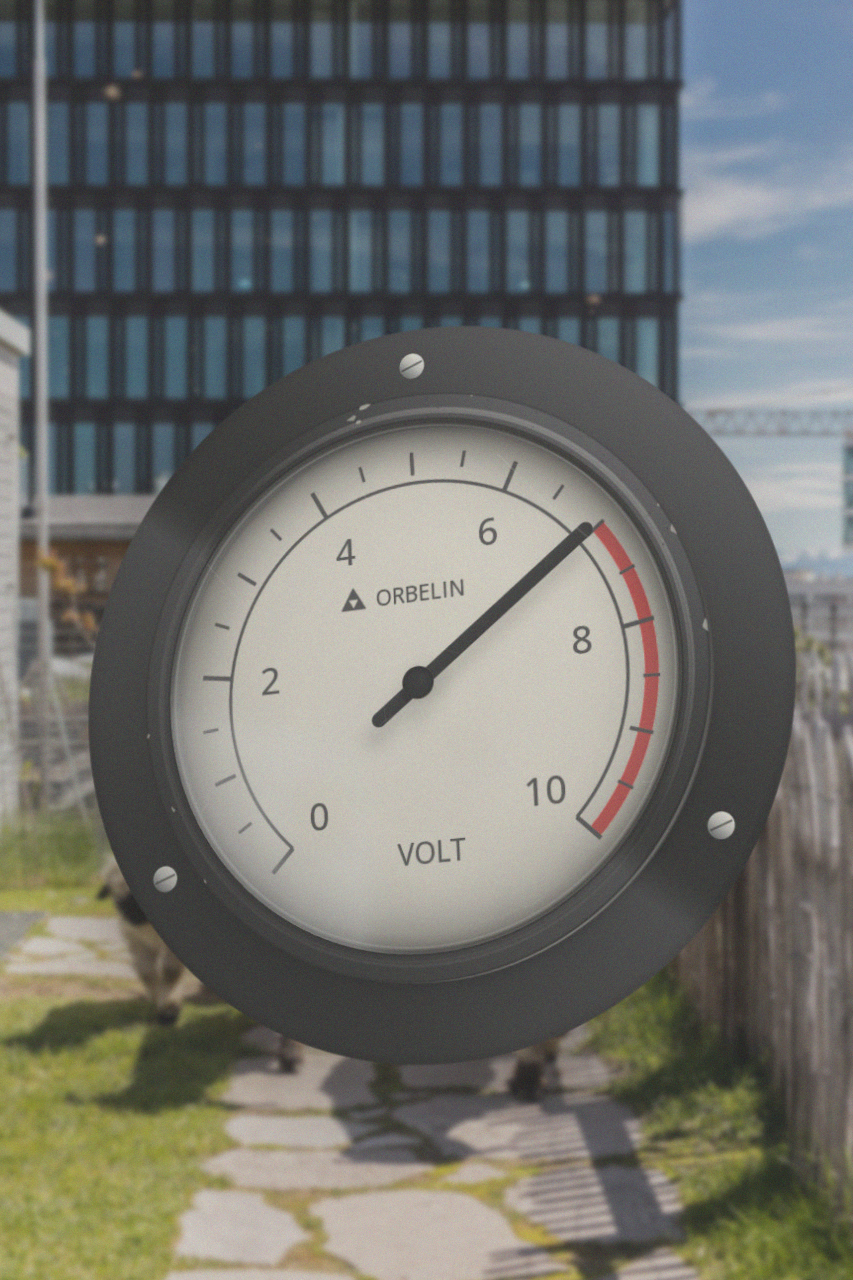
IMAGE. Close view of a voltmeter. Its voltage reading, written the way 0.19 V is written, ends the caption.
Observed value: 7 V
